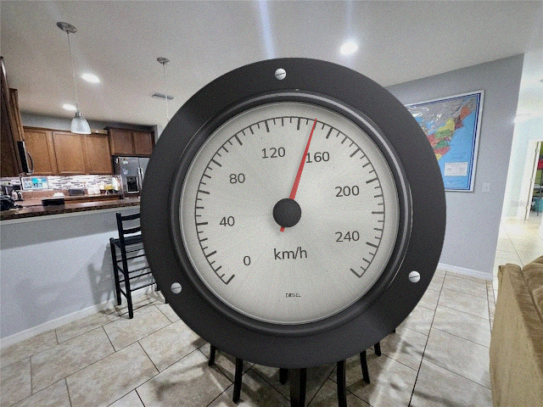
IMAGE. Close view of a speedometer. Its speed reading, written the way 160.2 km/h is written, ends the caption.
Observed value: 150 km/h
